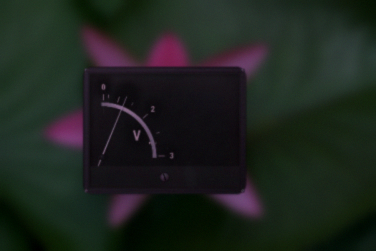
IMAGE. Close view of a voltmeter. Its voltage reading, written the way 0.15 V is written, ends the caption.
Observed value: 1.25 V
